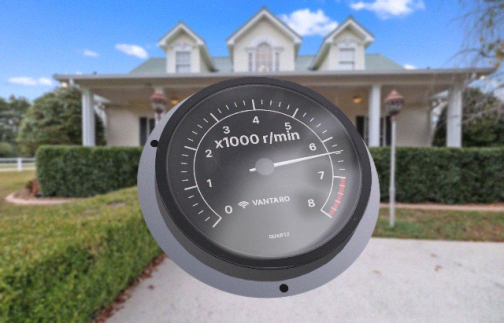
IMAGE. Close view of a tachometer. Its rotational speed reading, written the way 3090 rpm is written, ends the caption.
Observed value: 6400 rpm
